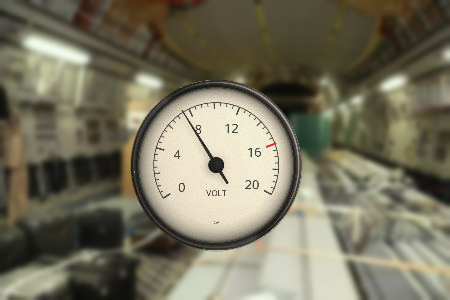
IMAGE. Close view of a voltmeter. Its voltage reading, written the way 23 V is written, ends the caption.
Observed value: 7.5 V
